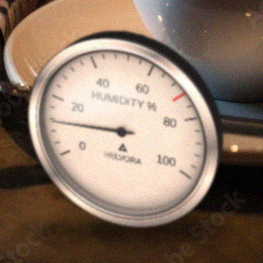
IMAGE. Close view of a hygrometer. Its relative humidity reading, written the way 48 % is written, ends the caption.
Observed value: 12 %
